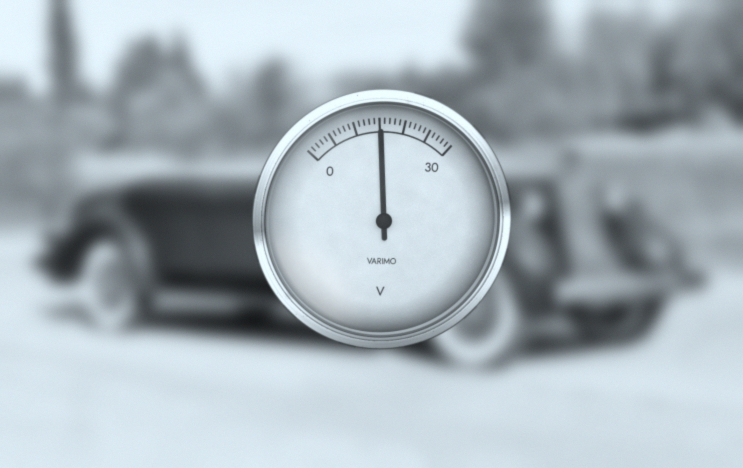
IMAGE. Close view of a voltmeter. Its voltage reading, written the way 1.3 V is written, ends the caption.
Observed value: 15 V
